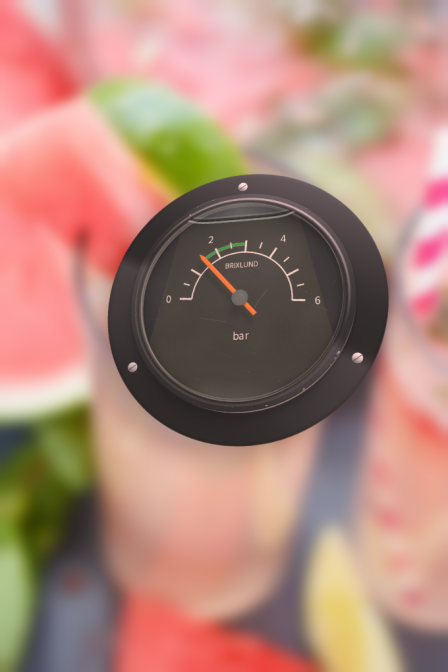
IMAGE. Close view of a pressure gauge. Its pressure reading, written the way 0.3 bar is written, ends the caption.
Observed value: 1.5 bar
